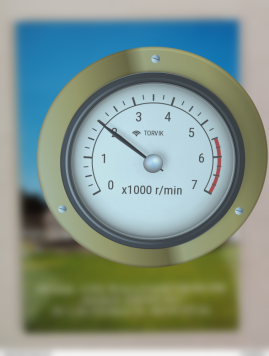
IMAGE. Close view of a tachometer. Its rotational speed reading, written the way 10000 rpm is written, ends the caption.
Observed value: 2000 rpm
